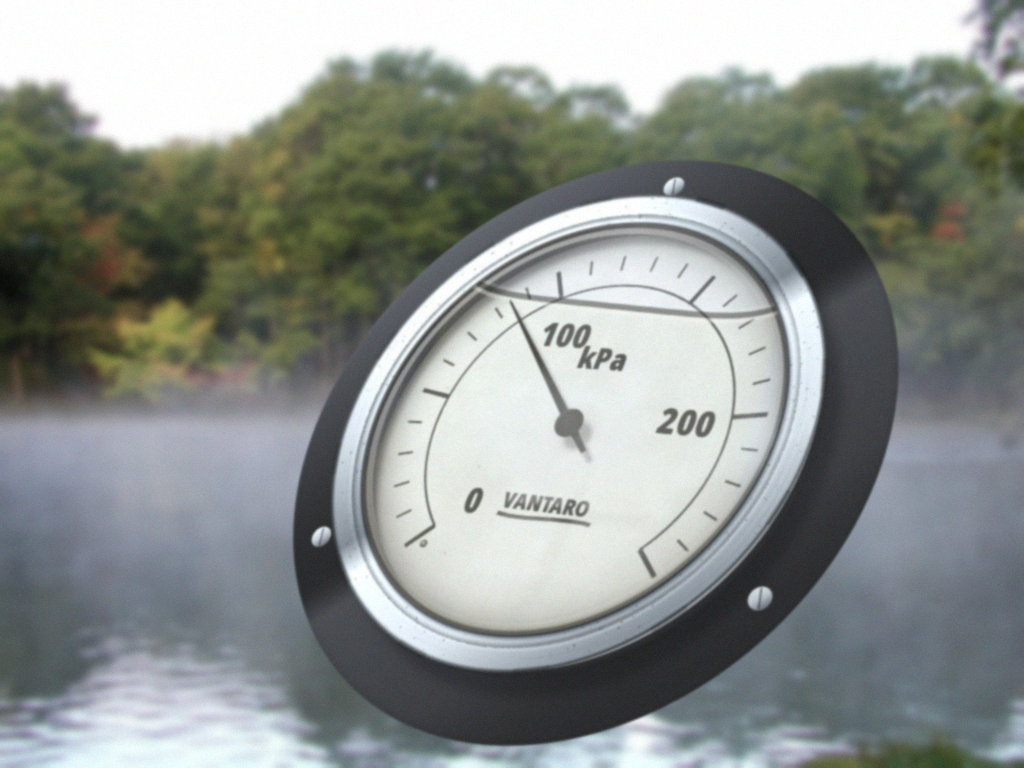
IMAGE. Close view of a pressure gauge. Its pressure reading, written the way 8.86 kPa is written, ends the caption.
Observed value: 85 kPa
